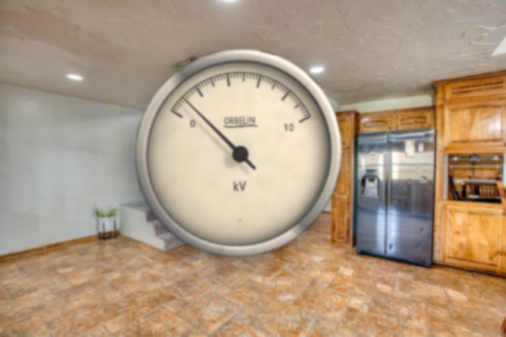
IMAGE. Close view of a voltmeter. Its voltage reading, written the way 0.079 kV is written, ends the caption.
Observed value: 1 kV
